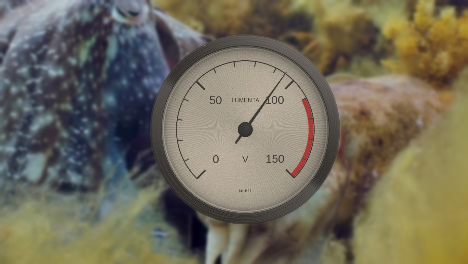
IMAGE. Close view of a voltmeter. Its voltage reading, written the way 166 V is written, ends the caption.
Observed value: 95 V
